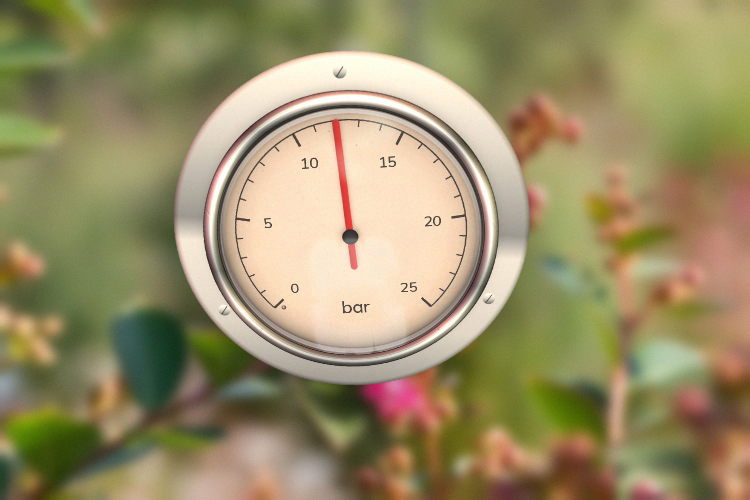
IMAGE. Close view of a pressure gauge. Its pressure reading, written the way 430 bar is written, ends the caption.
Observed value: 12 bar
